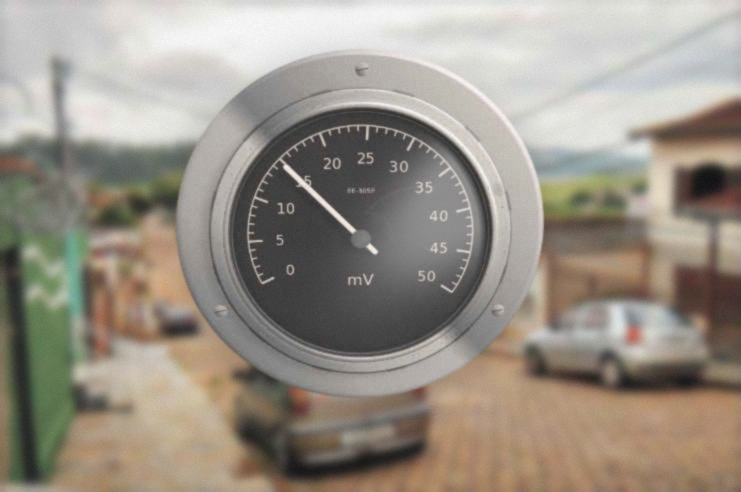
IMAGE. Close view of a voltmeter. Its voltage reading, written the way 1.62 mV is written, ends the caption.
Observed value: 15 mV
